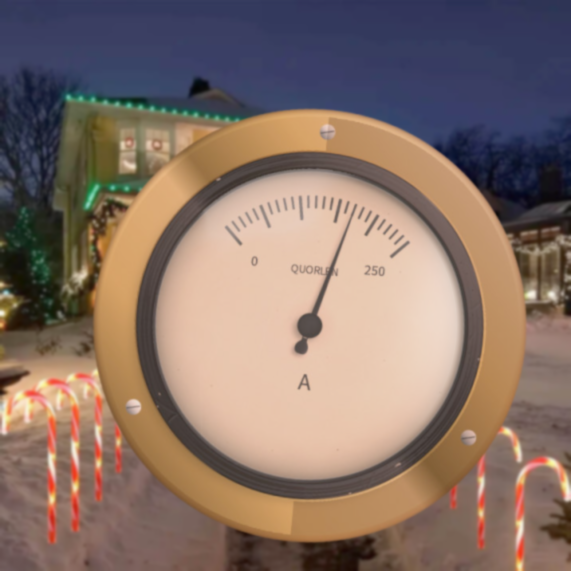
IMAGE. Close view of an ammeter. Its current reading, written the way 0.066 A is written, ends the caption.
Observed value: 170 A
